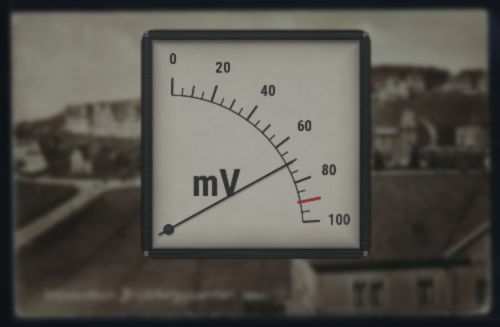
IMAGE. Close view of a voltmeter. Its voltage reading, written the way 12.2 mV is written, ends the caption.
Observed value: 70 mV
